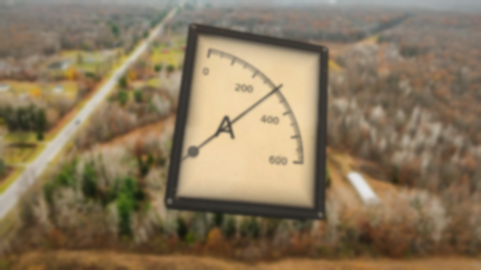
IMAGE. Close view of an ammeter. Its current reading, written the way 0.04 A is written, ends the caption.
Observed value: 300 A
